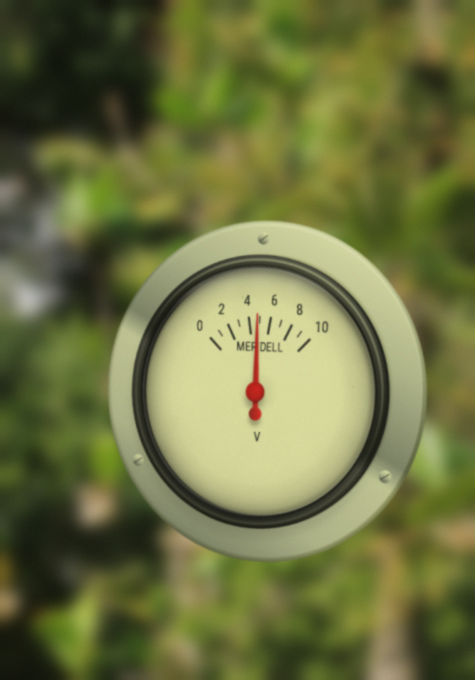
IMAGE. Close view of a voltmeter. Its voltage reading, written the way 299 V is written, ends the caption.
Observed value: 5 V
